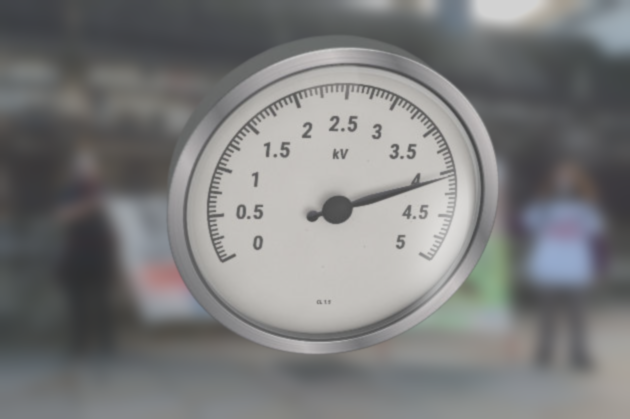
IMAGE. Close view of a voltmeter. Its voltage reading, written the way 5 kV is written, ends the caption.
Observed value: 4 kV
